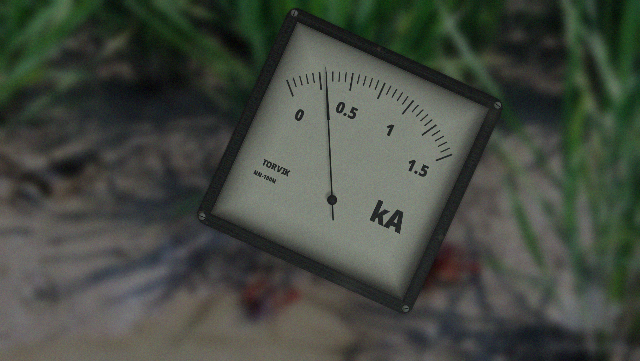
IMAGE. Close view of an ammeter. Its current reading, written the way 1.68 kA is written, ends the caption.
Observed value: 0.3 kA
